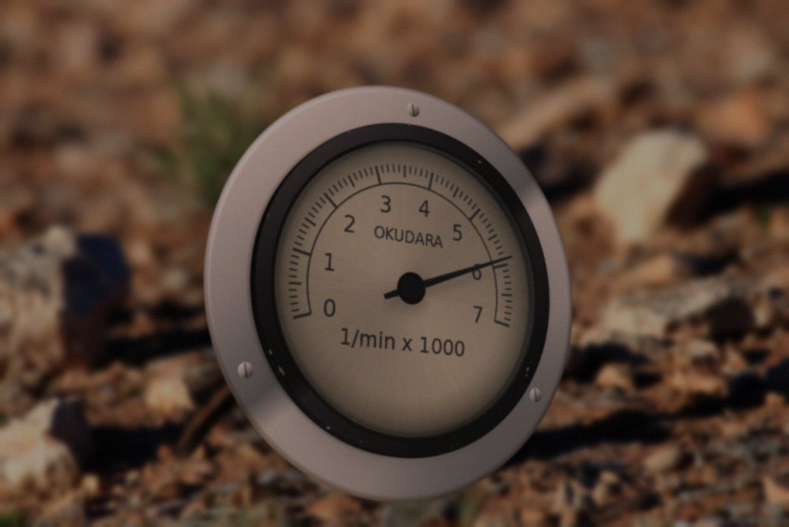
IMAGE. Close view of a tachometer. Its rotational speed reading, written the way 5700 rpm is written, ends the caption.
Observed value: 5900 rpm
